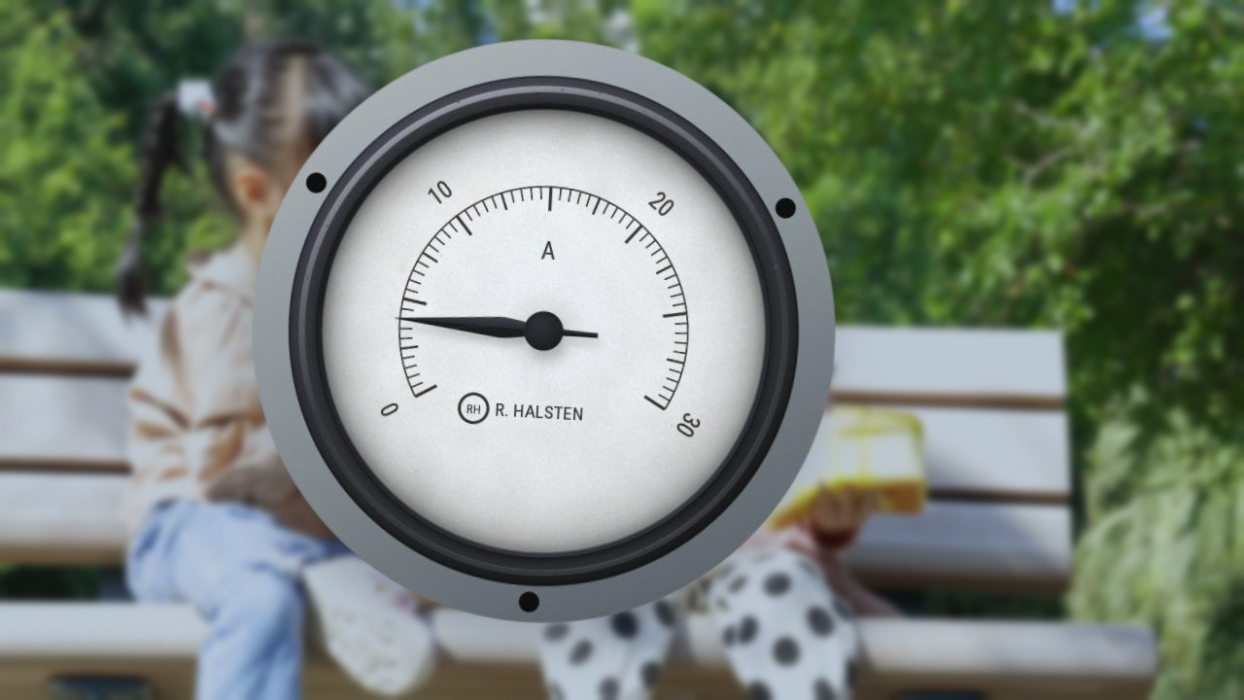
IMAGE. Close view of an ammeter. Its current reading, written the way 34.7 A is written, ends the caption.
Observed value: 4 A
